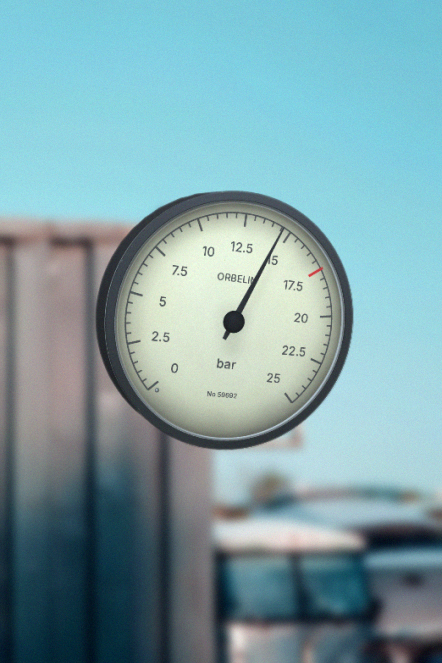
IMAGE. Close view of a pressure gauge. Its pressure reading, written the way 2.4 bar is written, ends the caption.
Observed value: 14.5 bar
